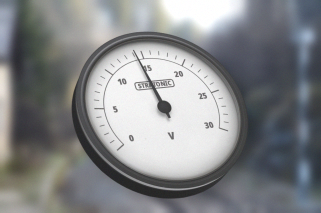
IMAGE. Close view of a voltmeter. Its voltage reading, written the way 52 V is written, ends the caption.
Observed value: 14 V
